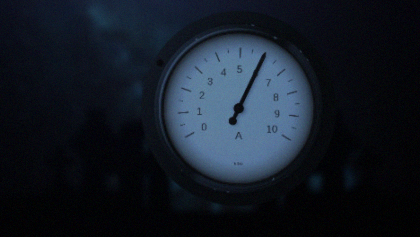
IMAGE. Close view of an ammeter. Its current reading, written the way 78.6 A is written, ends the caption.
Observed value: 6 A
